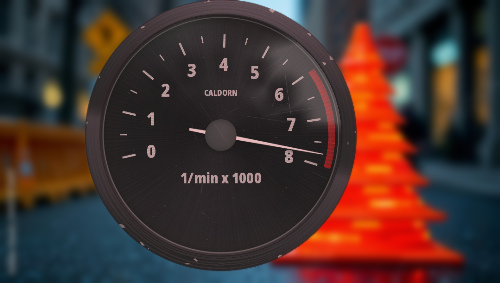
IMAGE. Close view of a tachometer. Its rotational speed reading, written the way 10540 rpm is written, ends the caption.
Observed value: 7750 rpm
